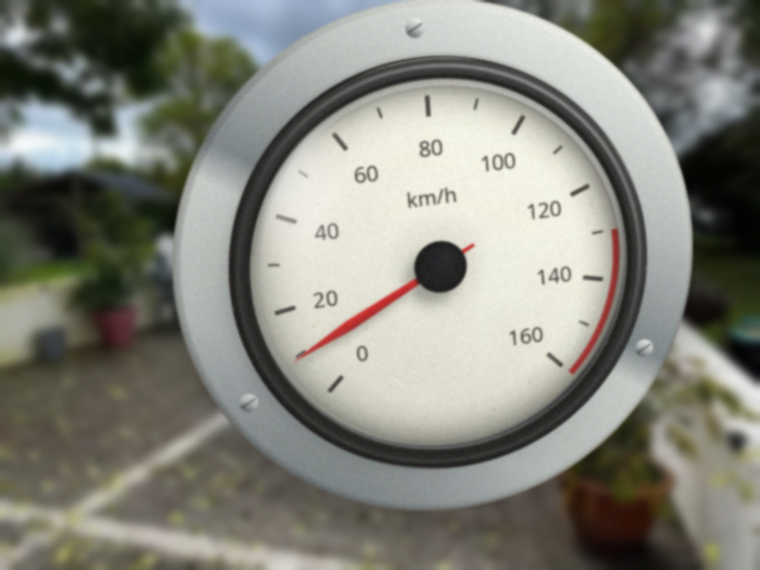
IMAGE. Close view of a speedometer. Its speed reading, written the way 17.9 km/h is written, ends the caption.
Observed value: 10 km/h
